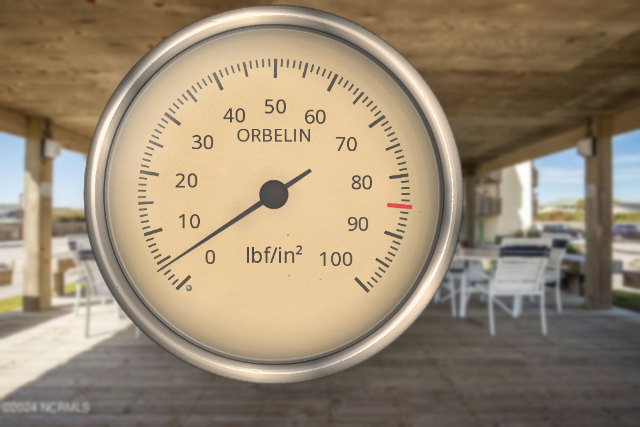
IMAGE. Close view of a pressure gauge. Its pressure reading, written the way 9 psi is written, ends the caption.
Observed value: 4 psi
